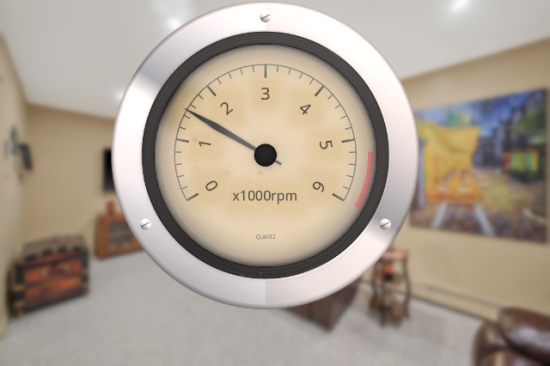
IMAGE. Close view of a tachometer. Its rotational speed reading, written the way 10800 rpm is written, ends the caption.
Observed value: 1500 rpm
